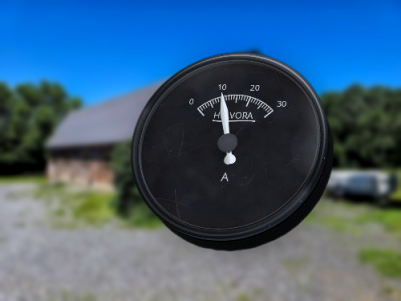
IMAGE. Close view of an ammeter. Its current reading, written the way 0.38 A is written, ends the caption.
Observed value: 10 A
